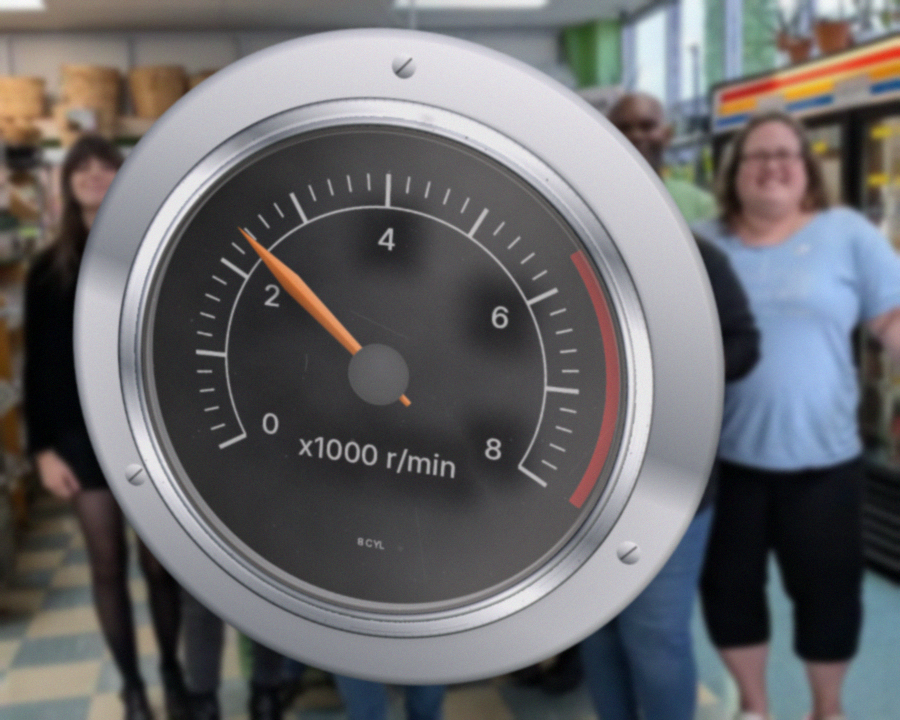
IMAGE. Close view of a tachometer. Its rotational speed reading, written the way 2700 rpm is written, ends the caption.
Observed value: 2400 rpm
